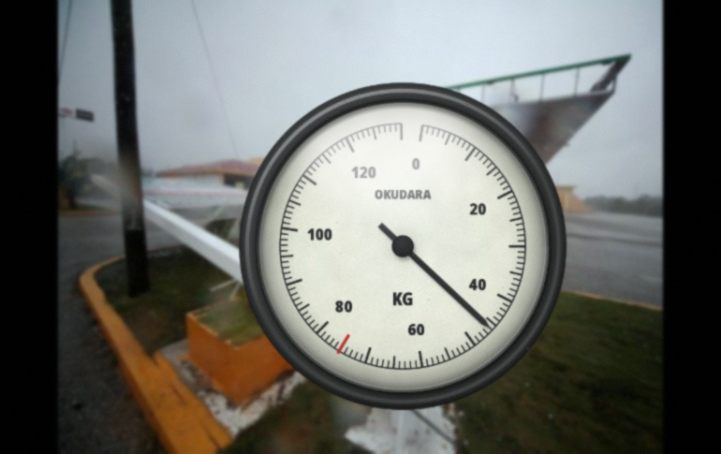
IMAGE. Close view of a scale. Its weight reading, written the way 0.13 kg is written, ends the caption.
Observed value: 46 kg
